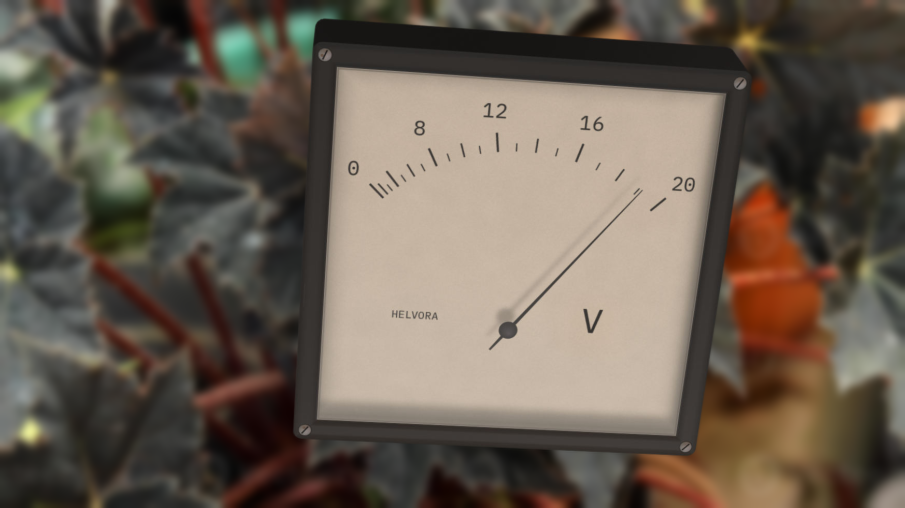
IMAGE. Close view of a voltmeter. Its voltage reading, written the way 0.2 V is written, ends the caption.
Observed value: 19 V
